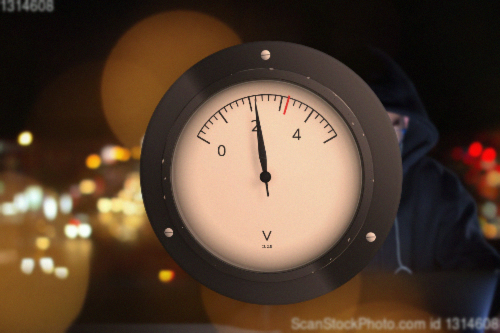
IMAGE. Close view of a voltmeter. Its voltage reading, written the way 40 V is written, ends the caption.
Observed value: 2.2 V
